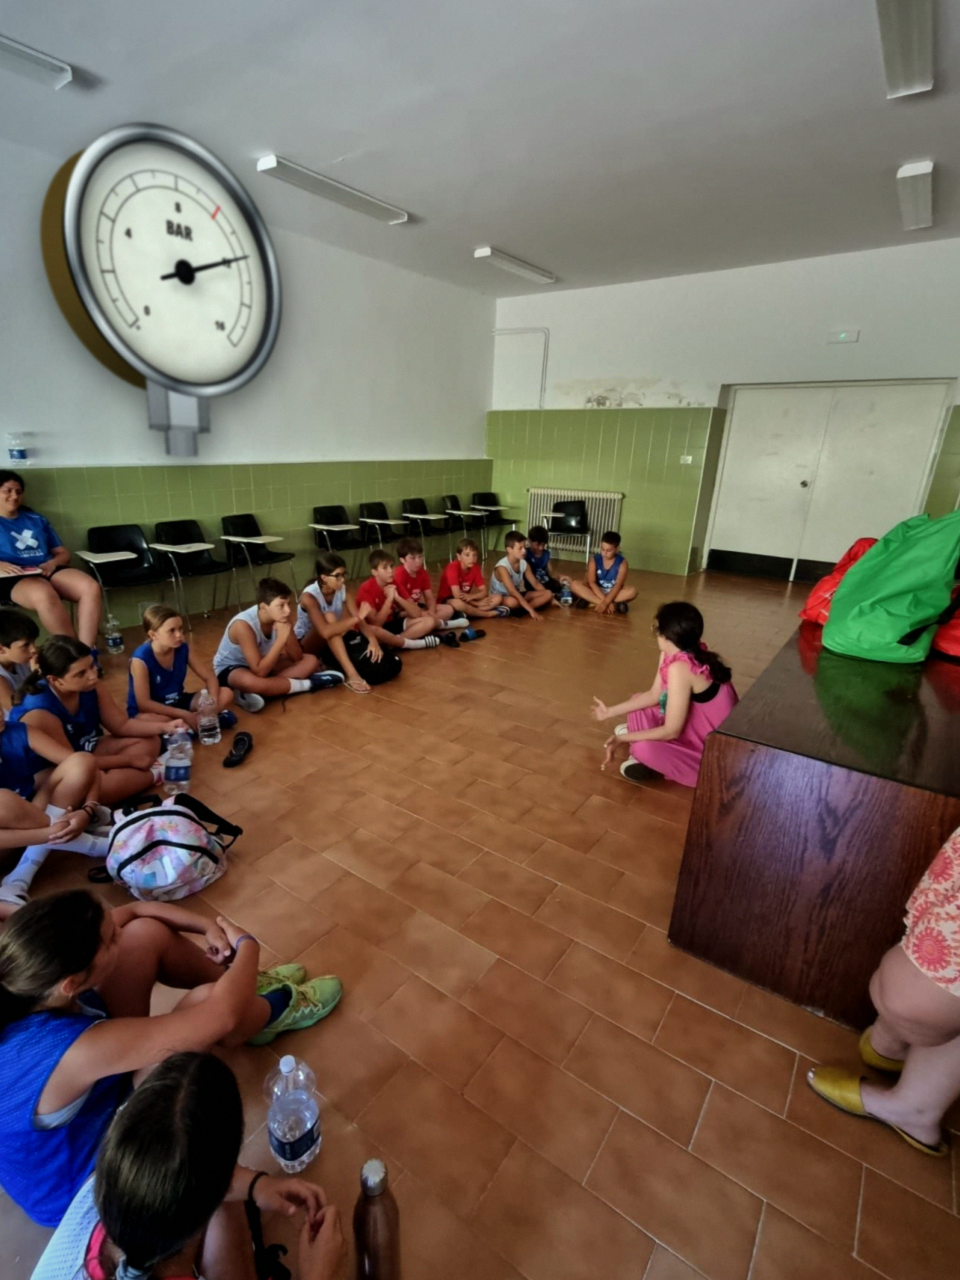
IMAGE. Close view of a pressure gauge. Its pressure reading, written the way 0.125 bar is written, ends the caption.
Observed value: 12 bar
